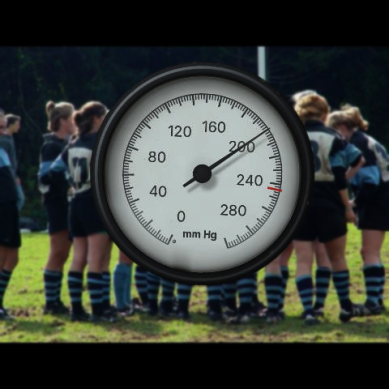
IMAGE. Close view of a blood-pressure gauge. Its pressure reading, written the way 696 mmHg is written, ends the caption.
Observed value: 200 mmHg
